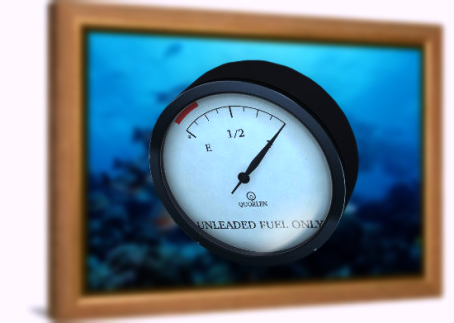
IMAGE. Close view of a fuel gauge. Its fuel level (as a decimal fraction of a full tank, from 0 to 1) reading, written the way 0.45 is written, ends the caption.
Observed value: 1
